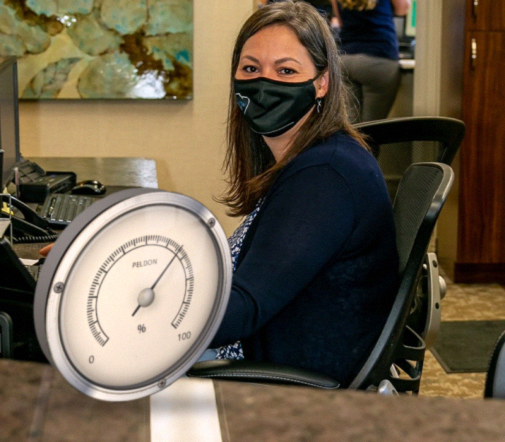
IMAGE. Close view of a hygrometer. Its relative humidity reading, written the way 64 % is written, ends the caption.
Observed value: 65 %
